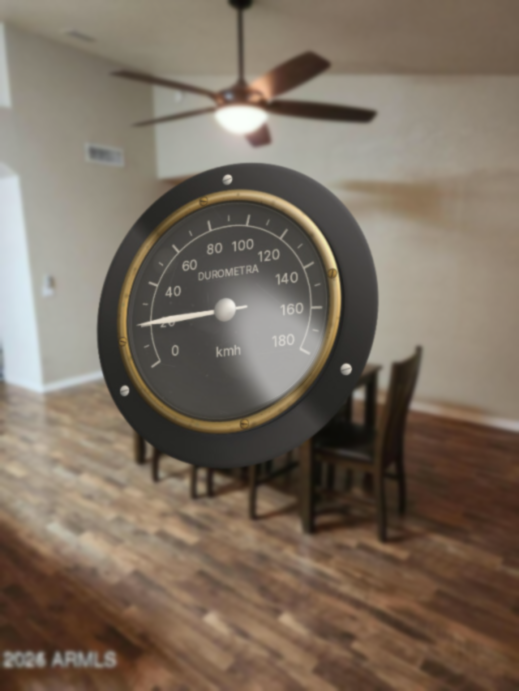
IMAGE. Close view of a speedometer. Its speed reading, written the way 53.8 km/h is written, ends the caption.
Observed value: 20 km/h
